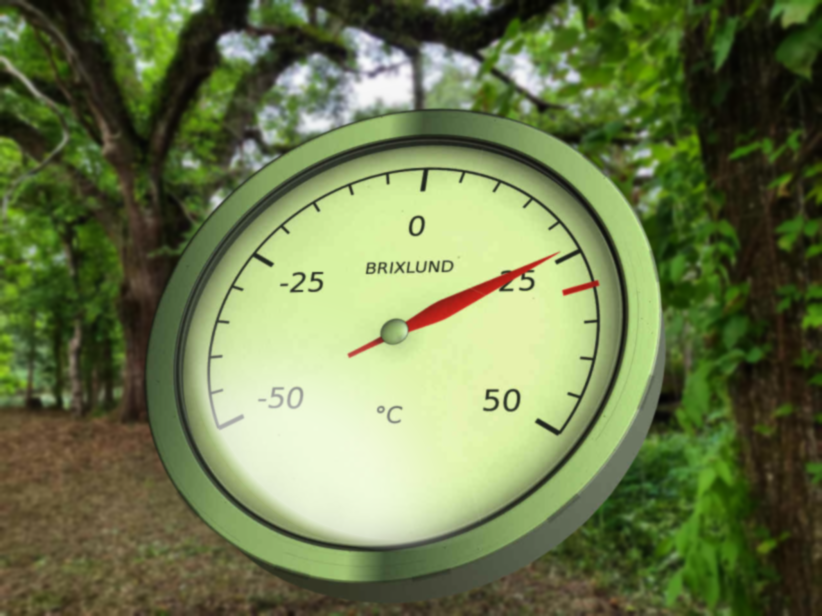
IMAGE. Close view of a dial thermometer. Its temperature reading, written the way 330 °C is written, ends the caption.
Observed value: 25 °C
